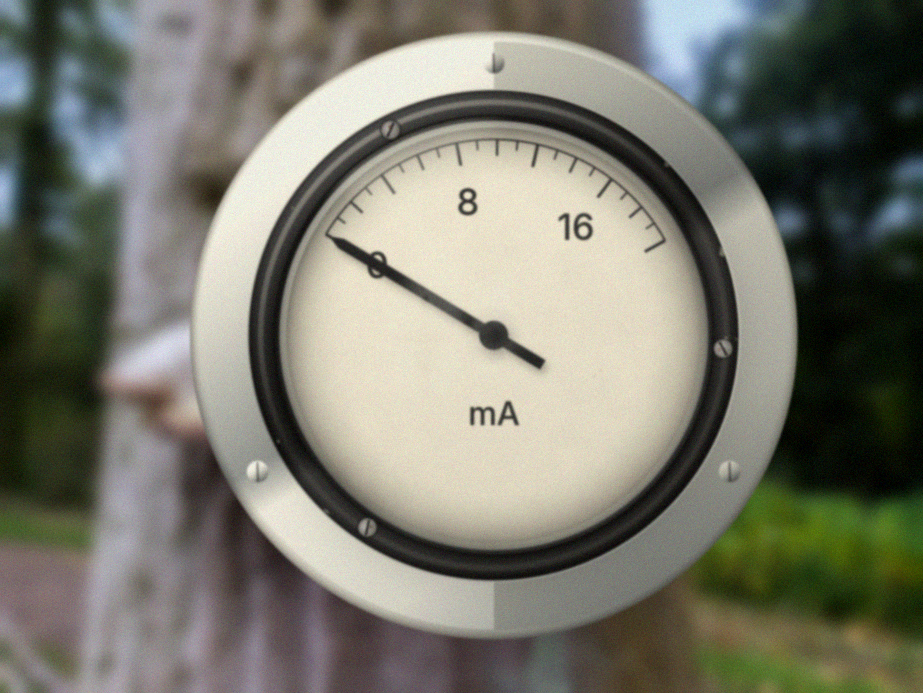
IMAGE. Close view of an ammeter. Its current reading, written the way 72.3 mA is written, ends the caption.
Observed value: 0 mA
